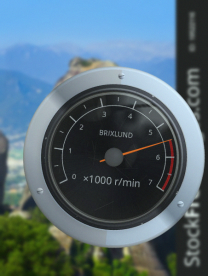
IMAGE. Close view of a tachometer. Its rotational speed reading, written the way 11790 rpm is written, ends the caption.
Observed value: 5500 rpm
